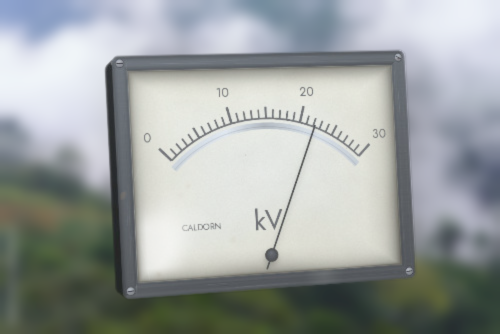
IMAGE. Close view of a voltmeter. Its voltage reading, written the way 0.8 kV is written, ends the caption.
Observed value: 22 kV
